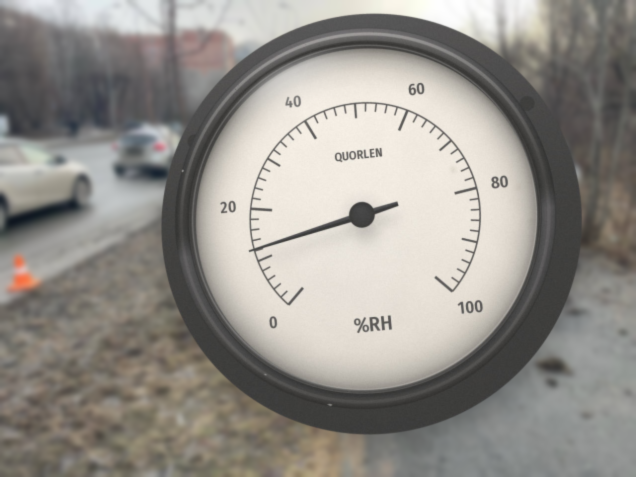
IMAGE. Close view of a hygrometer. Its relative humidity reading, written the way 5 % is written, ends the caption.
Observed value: 12 %
